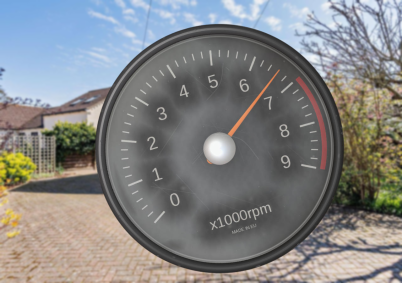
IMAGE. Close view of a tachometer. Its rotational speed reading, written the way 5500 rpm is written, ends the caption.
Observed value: 6600 rpm
